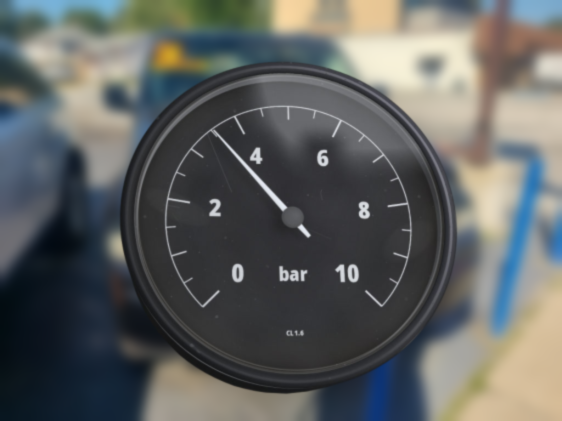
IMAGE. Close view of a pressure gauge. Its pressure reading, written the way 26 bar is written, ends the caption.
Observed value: 3.5 bar
